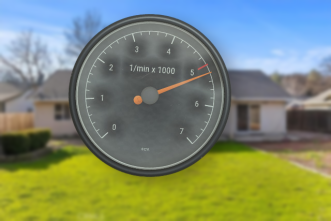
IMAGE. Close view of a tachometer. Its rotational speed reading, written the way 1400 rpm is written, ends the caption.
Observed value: 5200 rpm
